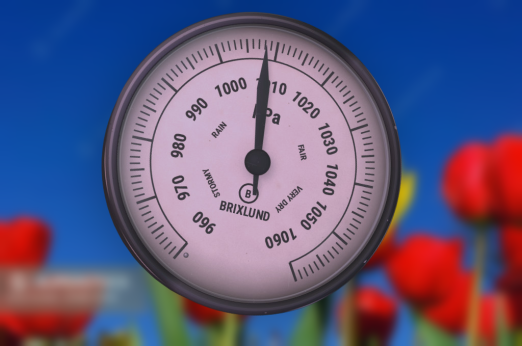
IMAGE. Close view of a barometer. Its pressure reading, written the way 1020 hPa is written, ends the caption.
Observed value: 1008 hPa
